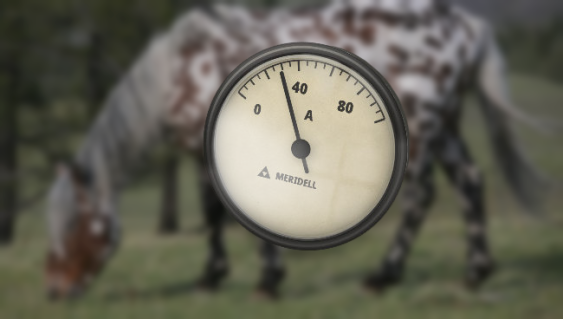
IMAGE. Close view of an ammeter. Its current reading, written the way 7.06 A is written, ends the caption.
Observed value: 30 A
